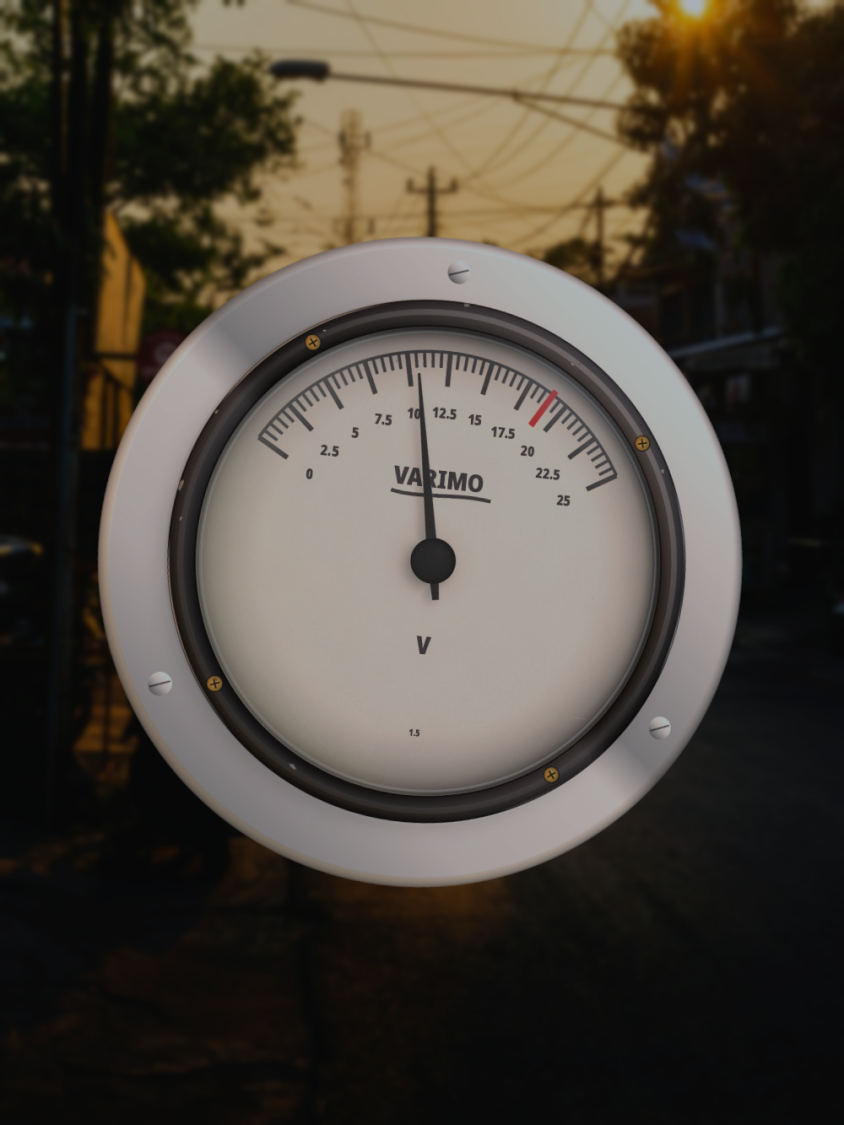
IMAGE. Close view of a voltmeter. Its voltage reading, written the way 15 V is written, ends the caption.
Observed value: 10.5 V
